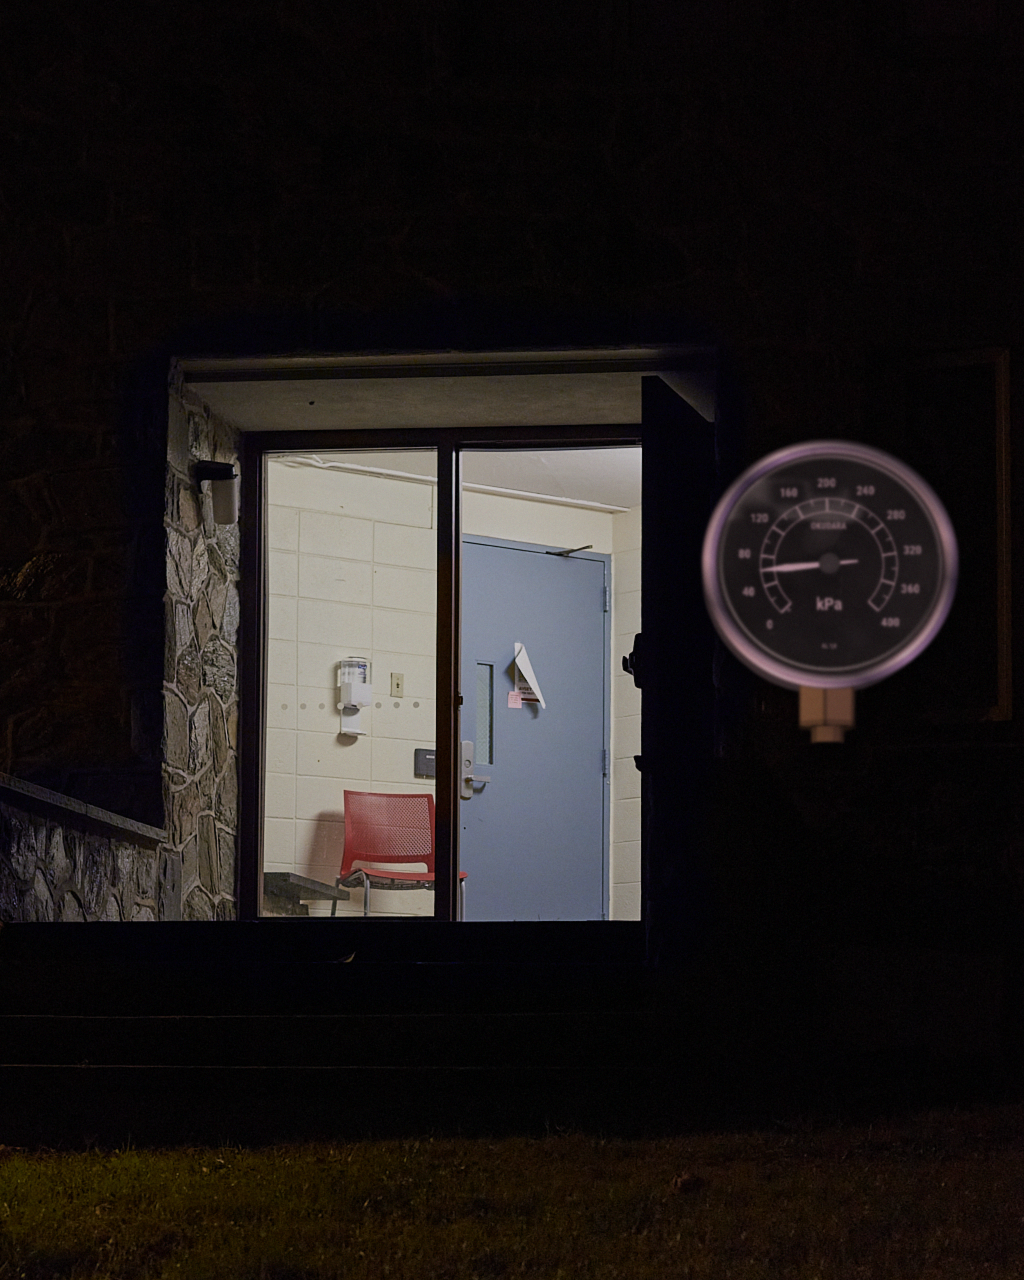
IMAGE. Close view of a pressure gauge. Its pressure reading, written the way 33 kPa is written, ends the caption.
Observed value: 60 kPa
